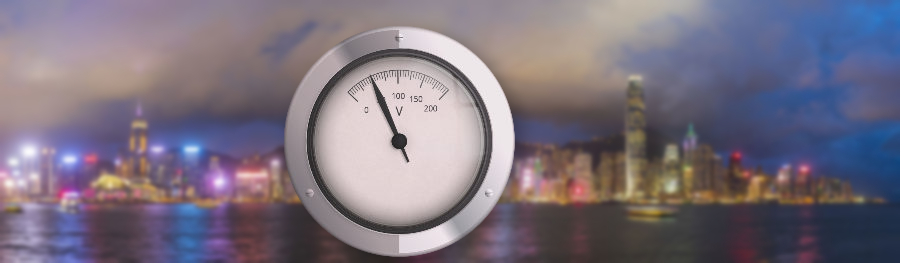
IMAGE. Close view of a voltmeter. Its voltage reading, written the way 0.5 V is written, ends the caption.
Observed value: 50 V
